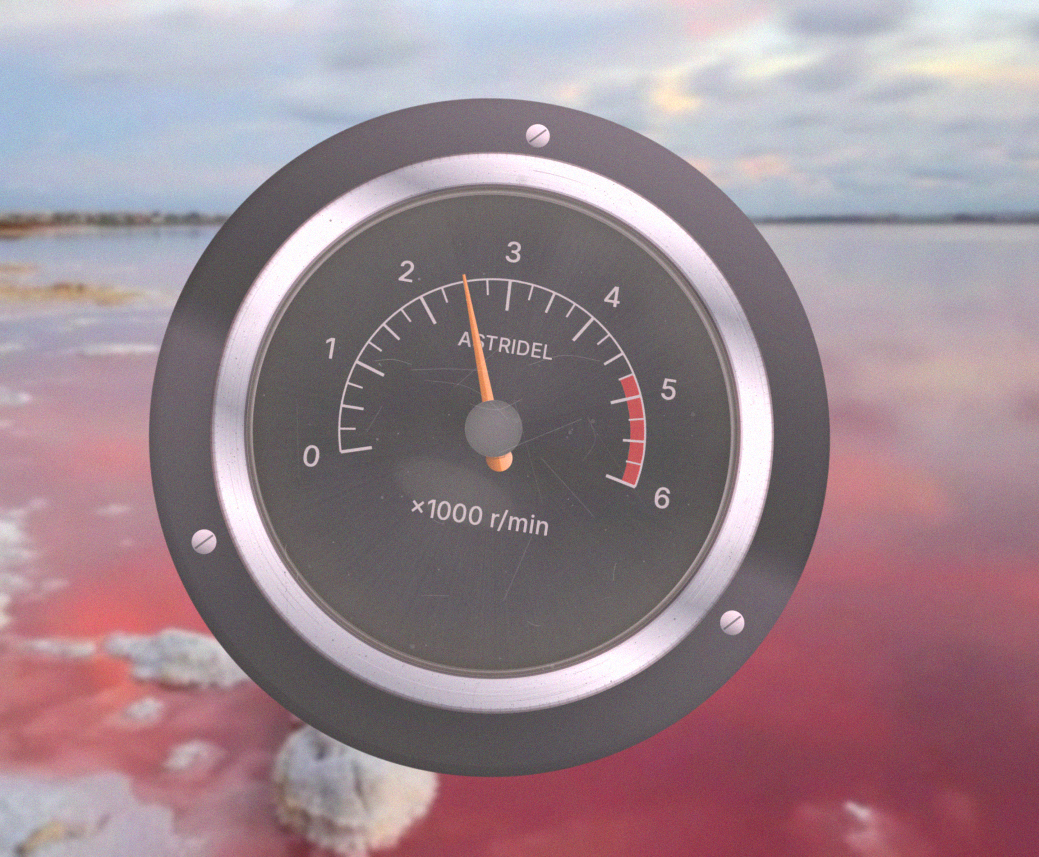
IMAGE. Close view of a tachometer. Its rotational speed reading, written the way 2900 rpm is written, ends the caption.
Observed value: 2500 rpm
